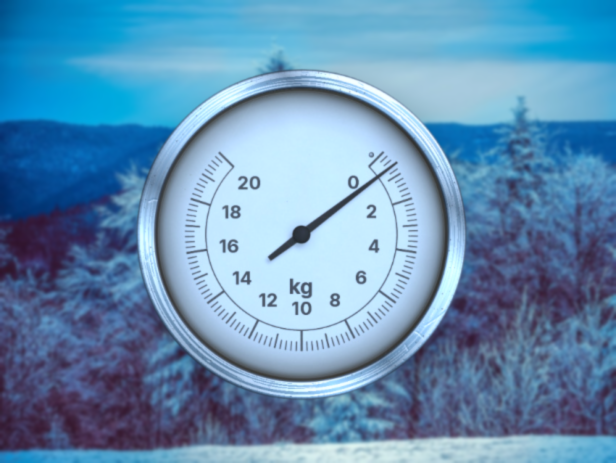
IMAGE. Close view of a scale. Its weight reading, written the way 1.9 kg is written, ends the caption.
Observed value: 0.6 kg
